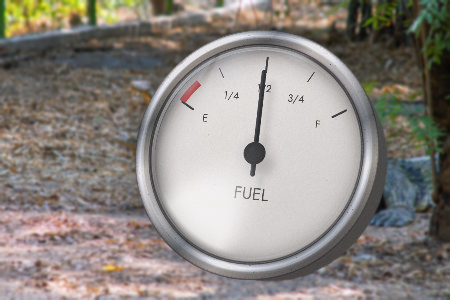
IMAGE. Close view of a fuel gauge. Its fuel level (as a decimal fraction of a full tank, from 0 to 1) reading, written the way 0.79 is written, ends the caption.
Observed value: 0.5
